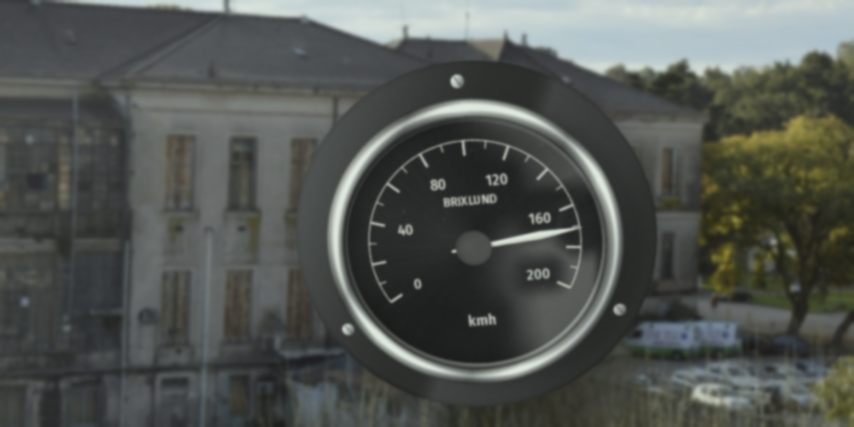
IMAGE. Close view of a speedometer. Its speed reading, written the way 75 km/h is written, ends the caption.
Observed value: 170 km/h
